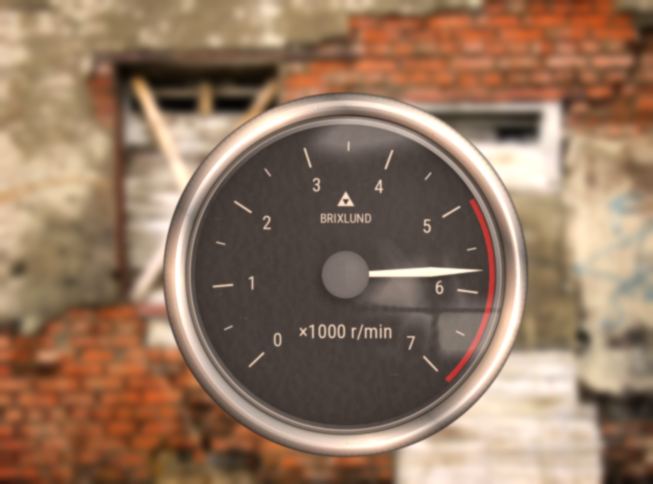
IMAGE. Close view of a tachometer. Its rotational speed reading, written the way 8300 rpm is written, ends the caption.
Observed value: 5750 rpm
